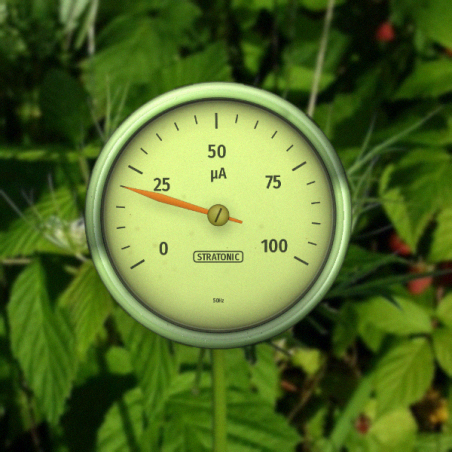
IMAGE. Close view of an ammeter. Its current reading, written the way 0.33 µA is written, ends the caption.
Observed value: 20 µA
